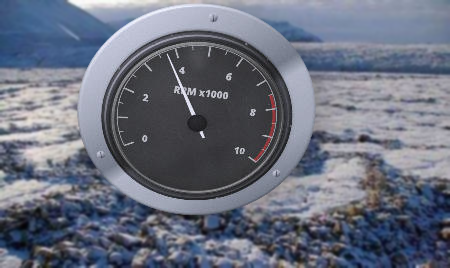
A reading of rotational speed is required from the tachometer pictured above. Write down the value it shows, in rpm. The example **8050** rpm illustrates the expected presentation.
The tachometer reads **3750** rpm
